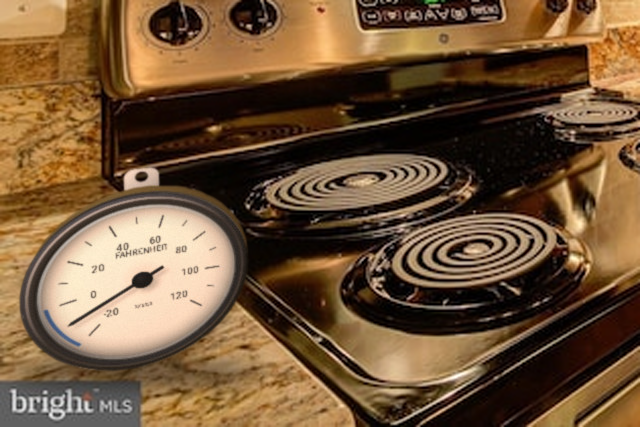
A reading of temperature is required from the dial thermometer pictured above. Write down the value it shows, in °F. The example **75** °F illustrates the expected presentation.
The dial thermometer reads **-10** °F
